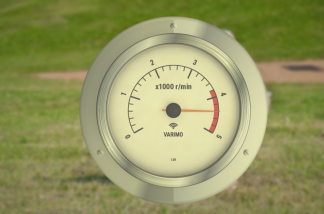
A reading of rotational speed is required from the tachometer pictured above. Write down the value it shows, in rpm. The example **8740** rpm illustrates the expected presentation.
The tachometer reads **4400** rpm
